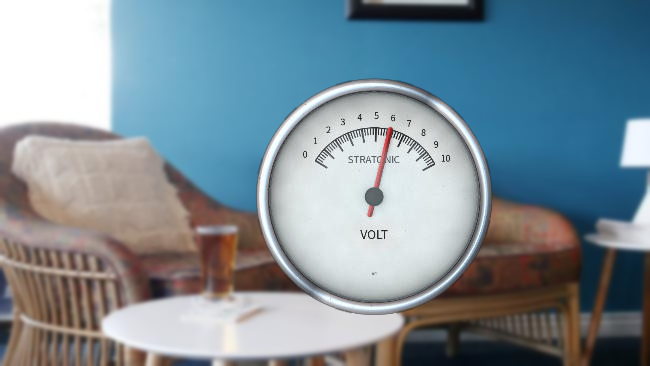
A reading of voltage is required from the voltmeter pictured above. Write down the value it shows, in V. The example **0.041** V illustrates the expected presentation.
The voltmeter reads **6** V
